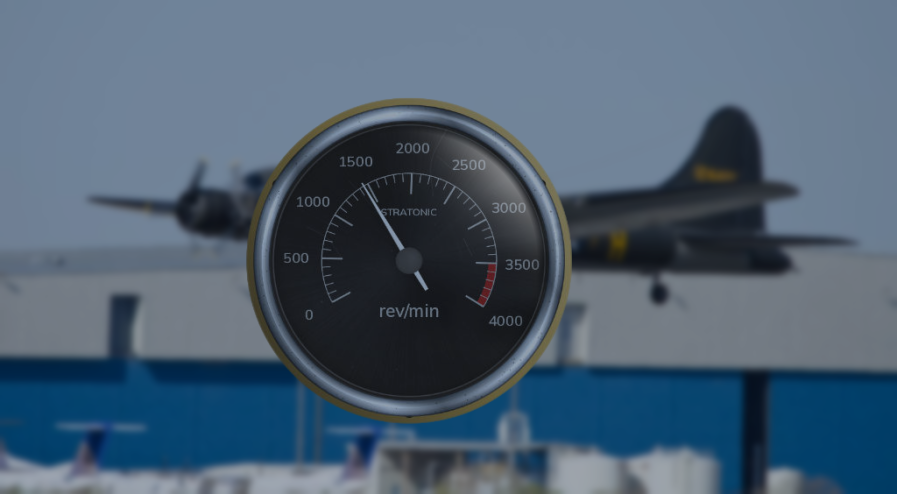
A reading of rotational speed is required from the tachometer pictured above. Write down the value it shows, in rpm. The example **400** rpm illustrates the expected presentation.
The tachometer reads **1450** rpm
